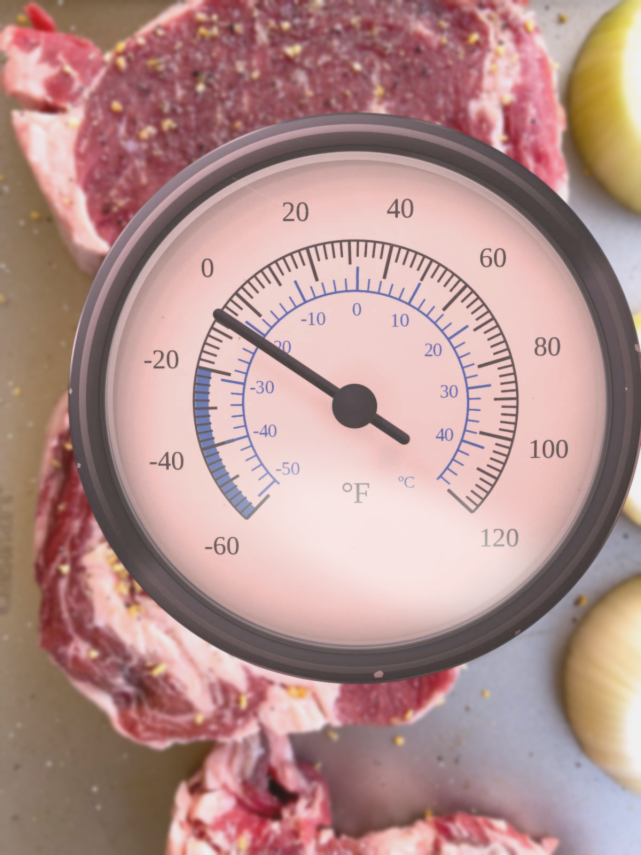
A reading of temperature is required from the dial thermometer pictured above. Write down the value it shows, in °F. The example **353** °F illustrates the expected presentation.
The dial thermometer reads **-6** °F
